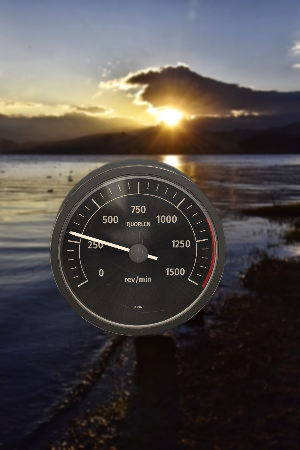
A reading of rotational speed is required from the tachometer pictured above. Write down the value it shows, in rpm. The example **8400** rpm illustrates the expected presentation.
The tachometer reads **300** rpm
